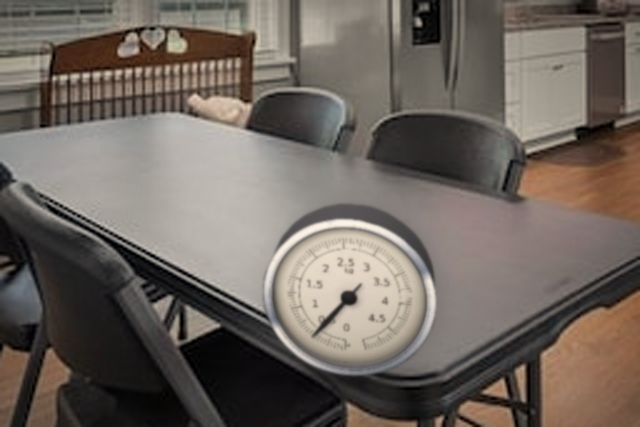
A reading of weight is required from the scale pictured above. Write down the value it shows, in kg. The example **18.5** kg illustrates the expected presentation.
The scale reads **0.5** kg
